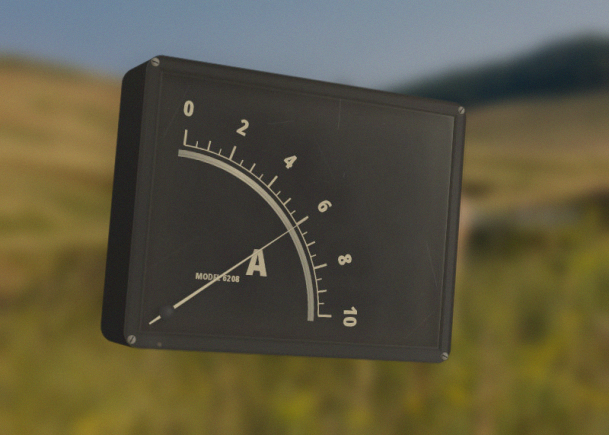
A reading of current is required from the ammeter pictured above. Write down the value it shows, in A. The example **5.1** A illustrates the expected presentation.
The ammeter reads **6** A
